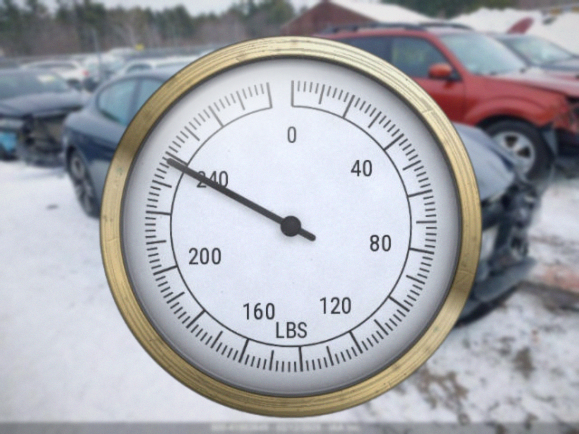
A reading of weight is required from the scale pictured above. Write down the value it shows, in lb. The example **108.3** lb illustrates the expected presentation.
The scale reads **238** lb
